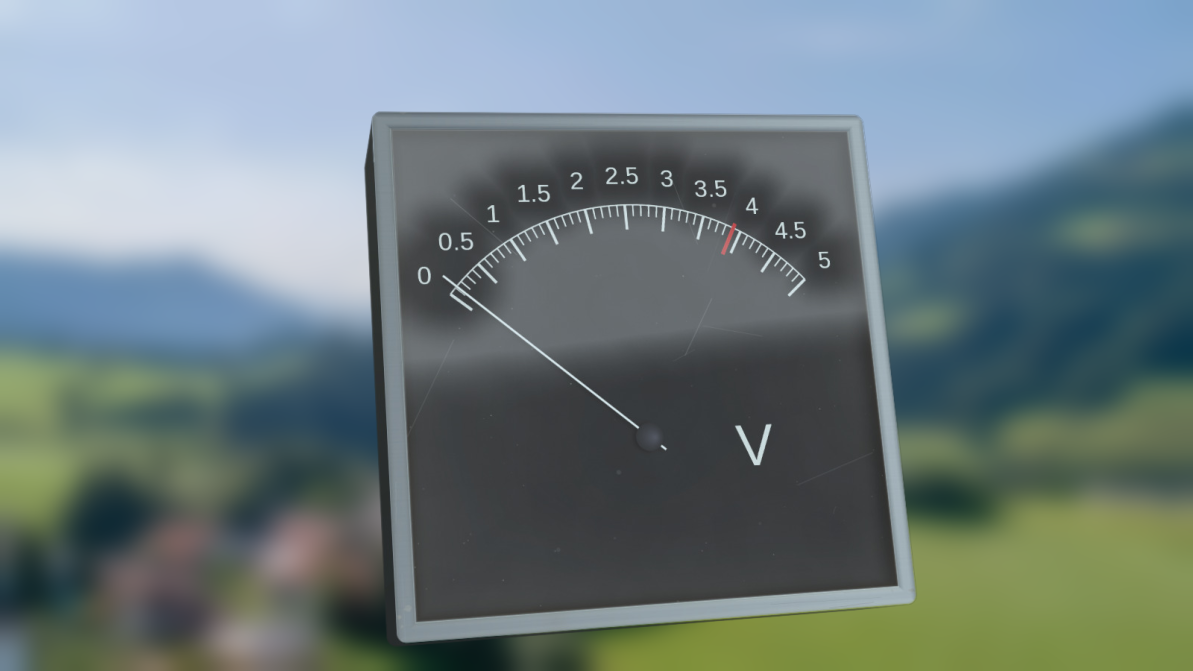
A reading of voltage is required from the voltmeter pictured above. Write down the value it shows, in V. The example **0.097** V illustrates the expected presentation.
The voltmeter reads **0.1** V
